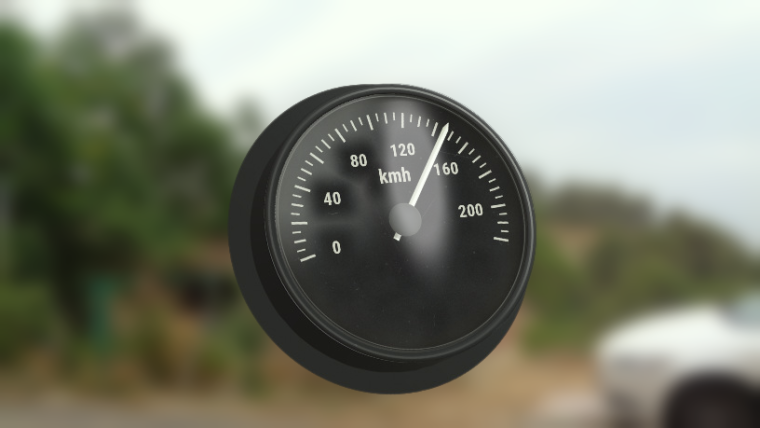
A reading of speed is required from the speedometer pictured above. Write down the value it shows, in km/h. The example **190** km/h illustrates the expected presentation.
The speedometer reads **145** km/h
